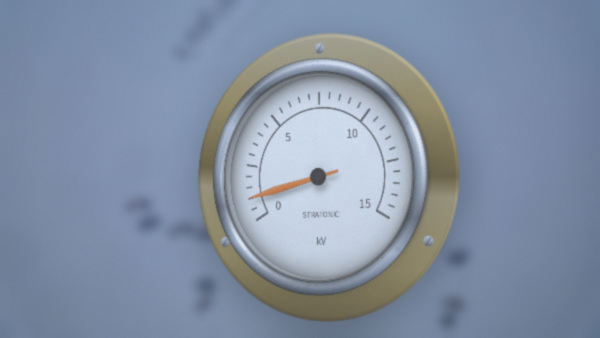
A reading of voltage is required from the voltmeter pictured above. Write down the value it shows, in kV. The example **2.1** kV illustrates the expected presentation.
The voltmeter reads **1** kV
